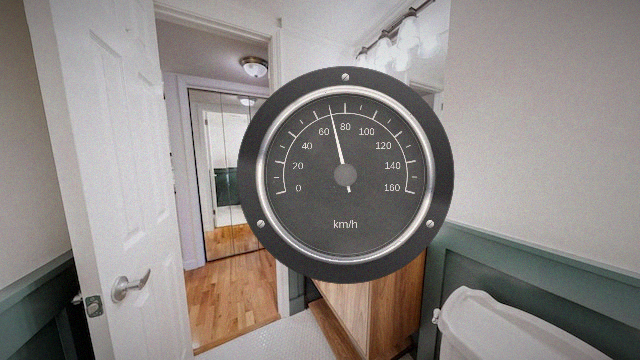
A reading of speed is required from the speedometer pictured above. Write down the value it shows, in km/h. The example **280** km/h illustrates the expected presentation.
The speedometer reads **70** km/h
